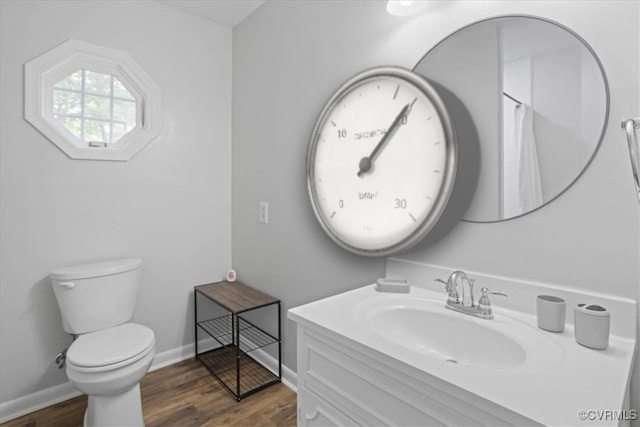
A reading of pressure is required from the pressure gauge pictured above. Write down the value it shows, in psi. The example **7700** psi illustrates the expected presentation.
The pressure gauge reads **20** psi
